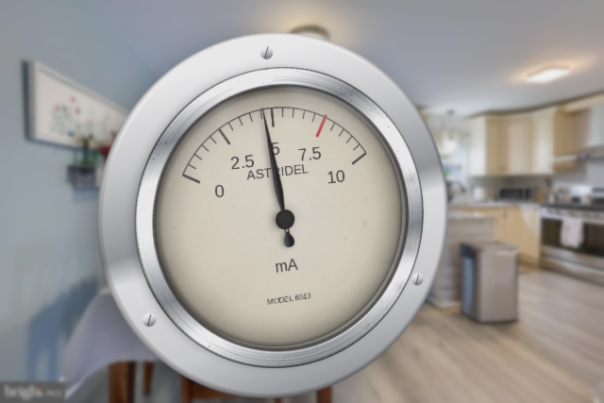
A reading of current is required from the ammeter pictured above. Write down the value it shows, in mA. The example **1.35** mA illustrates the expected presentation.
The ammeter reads **4.5** mA
